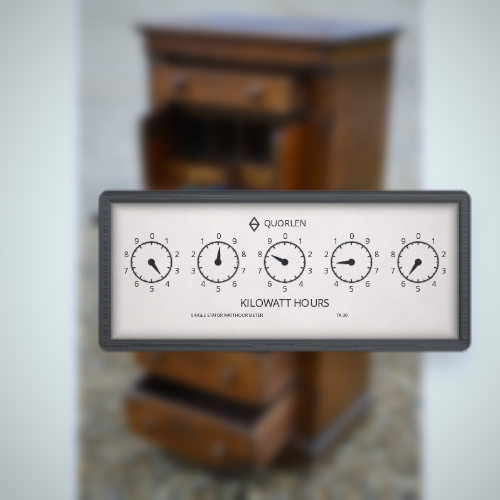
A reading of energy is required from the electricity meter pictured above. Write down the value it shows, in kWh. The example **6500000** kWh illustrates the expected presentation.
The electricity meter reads **39826** kWh
